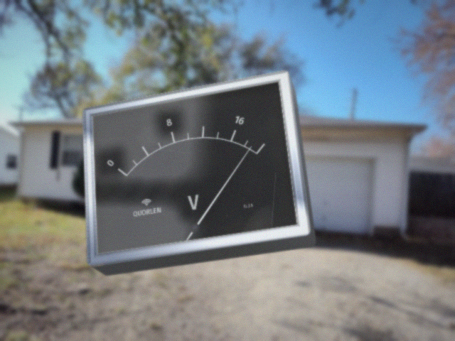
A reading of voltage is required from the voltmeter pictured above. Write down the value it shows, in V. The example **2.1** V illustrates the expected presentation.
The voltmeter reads **19** V
